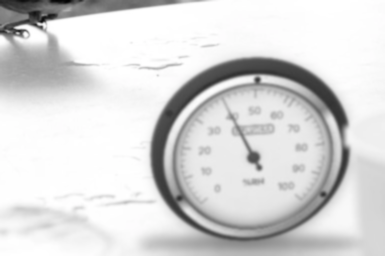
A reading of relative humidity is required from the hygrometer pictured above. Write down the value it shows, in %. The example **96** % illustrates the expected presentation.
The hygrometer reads **40** %
